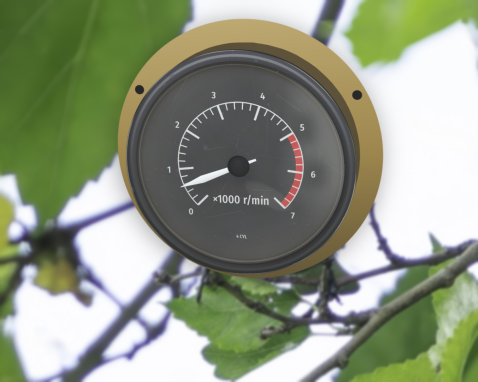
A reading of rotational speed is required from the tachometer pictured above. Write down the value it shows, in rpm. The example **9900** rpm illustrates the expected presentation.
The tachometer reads **600** rpm
